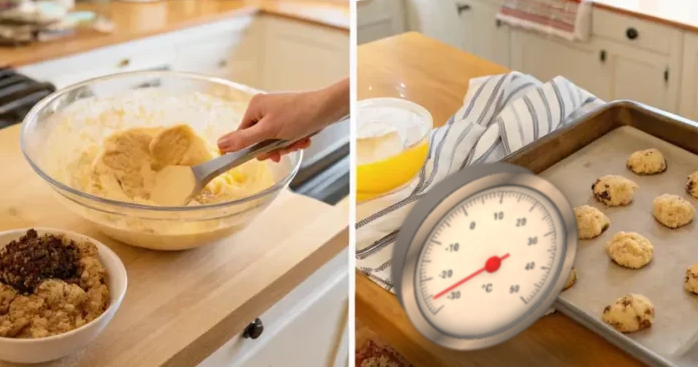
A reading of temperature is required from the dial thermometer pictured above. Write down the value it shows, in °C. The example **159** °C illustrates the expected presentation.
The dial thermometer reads **-25** °C
